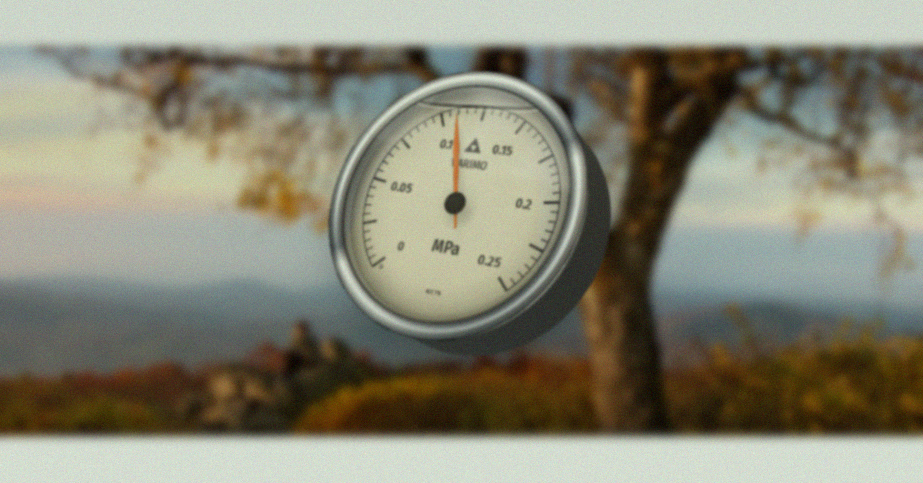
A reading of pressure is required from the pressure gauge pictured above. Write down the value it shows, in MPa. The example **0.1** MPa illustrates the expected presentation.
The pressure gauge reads **0.11** MPa
